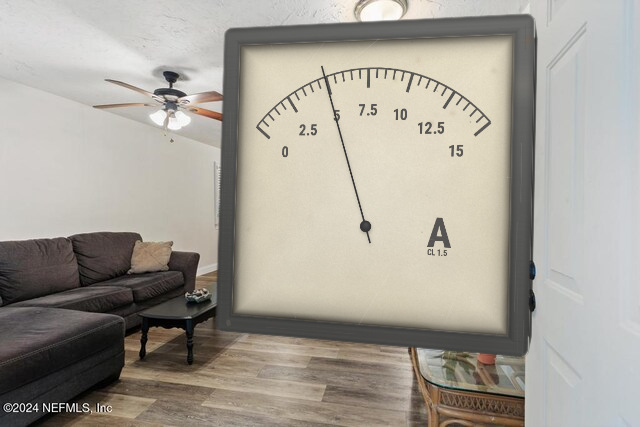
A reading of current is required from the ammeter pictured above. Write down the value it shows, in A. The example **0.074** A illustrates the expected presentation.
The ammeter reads **5** A
